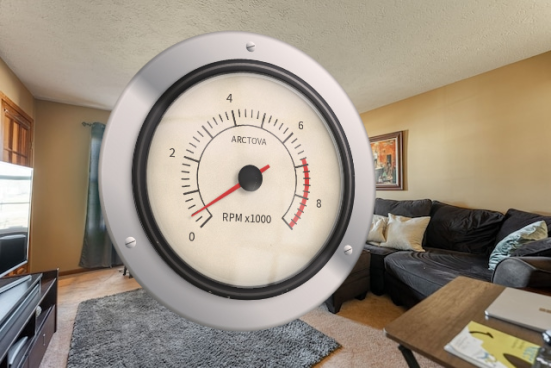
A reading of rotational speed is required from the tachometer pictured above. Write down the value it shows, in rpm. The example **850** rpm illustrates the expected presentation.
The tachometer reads **400** rpm
